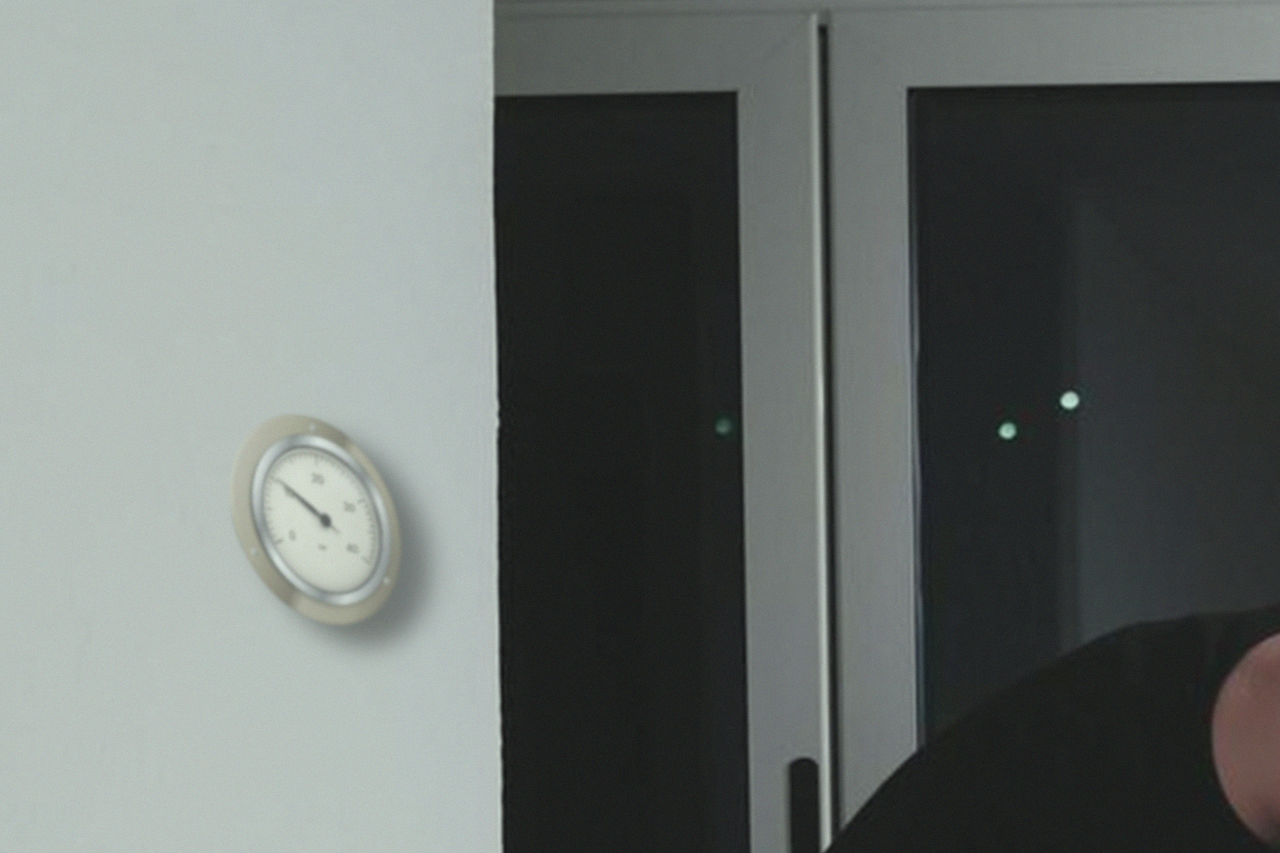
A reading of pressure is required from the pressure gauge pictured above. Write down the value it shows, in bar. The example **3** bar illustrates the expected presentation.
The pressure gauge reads **10** bar
